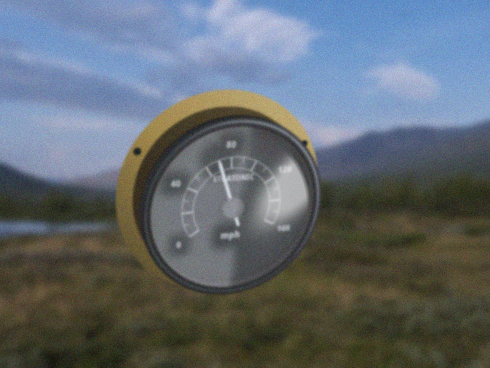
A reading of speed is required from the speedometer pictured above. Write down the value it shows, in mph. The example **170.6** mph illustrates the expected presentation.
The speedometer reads **70** mph
